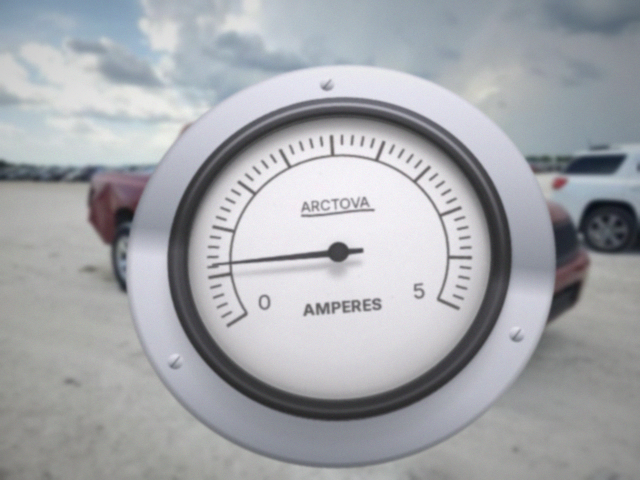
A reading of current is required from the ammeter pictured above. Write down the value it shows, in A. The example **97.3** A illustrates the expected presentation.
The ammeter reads **0.6** A
